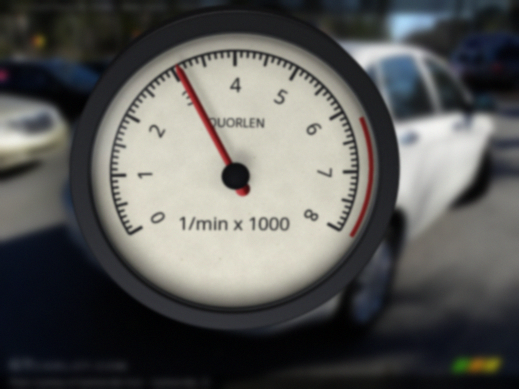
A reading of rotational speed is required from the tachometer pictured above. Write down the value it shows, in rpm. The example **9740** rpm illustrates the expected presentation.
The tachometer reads **3100** rpm
